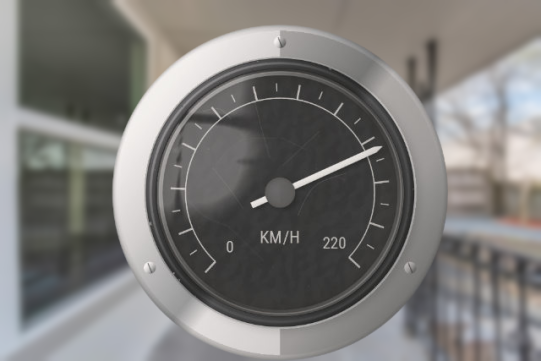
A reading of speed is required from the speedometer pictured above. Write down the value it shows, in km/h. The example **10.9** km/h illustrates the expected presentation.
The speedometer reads **165** km/h
